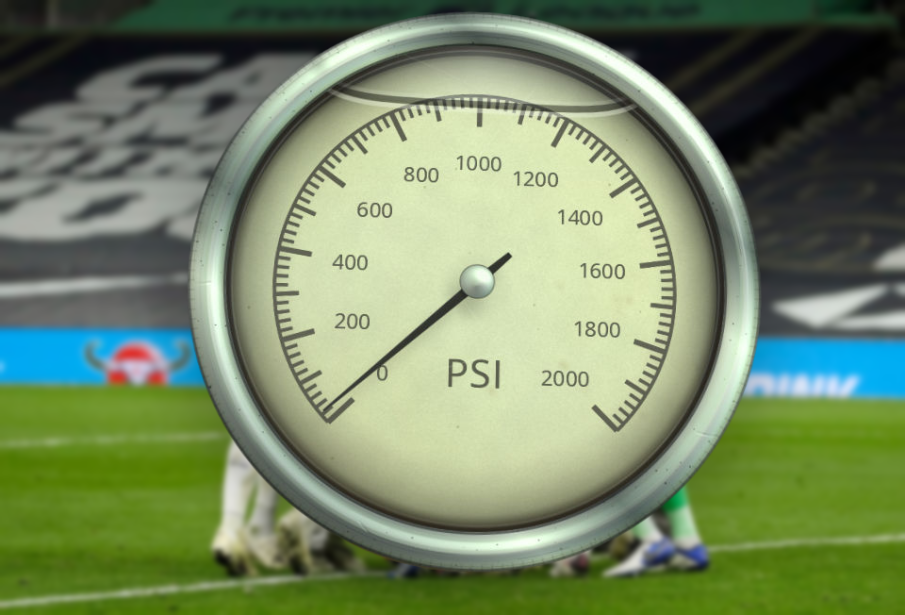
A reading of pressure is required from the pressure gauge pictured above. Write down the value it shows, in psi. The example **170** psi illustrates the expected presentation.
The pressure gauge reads **20** psi
